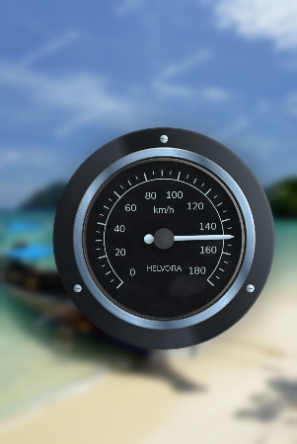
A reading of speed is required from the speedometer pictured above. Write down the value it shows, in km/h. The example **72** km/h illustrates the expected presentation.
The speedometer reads **150** km/h
